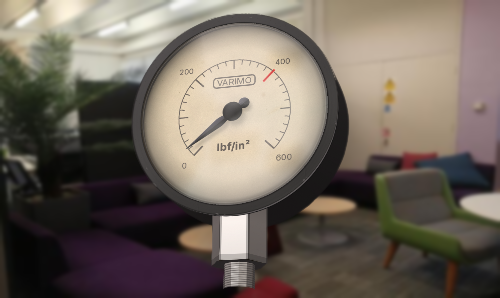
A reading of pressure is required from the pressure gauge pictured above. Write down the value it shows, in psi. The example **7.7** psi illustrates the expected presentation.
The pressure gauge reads **20** psi
